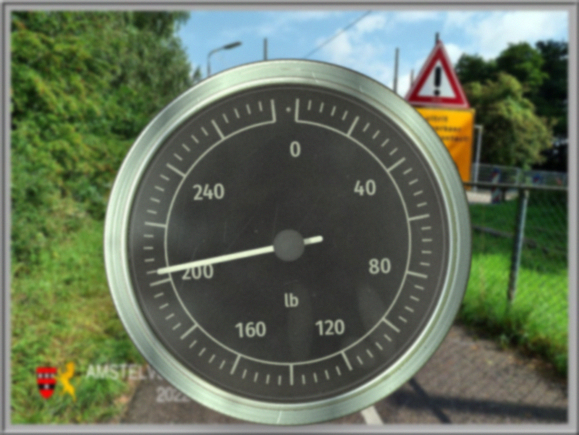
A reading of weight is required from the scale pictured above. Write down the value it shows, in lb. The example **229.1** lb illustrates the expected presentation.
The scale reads **204** lb
